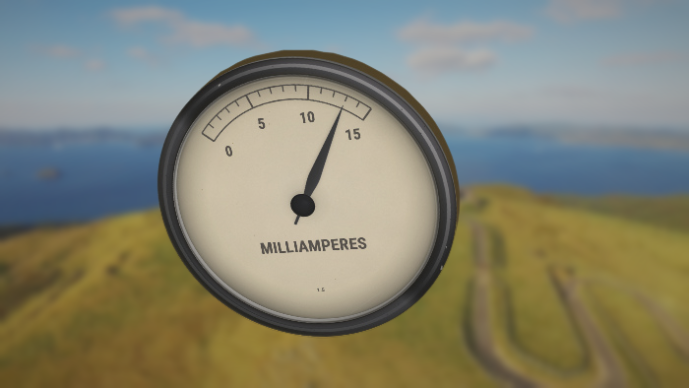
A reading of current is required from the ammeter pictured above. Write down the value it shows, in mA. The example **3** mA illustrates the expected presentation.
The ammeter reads **13** mA
